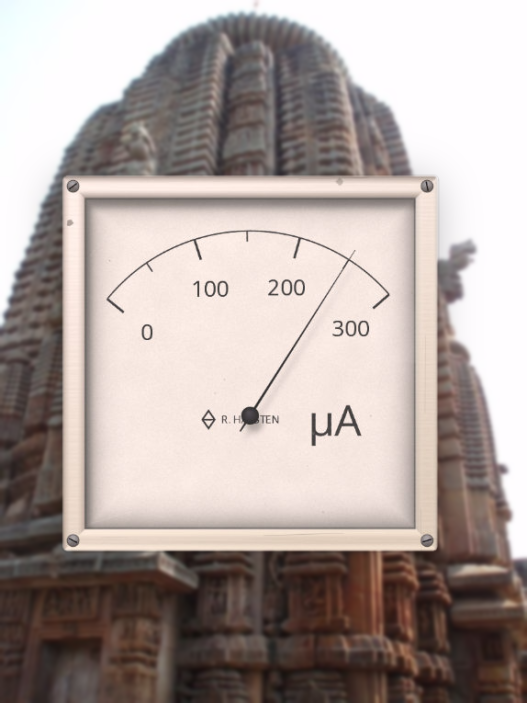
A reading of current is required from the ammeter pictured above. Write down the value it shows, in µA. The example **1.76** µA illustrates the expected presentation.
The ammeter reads **250** µA
